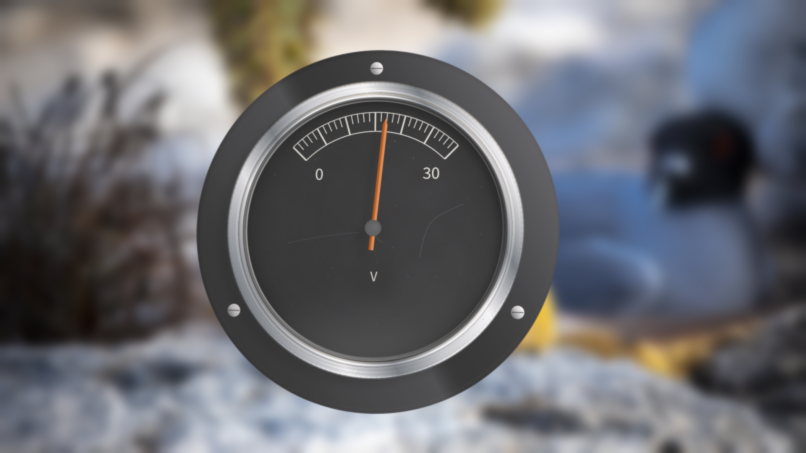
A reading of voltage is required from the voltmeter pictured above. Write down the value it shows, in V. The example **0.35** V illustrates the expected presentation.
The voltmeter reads **17** V
